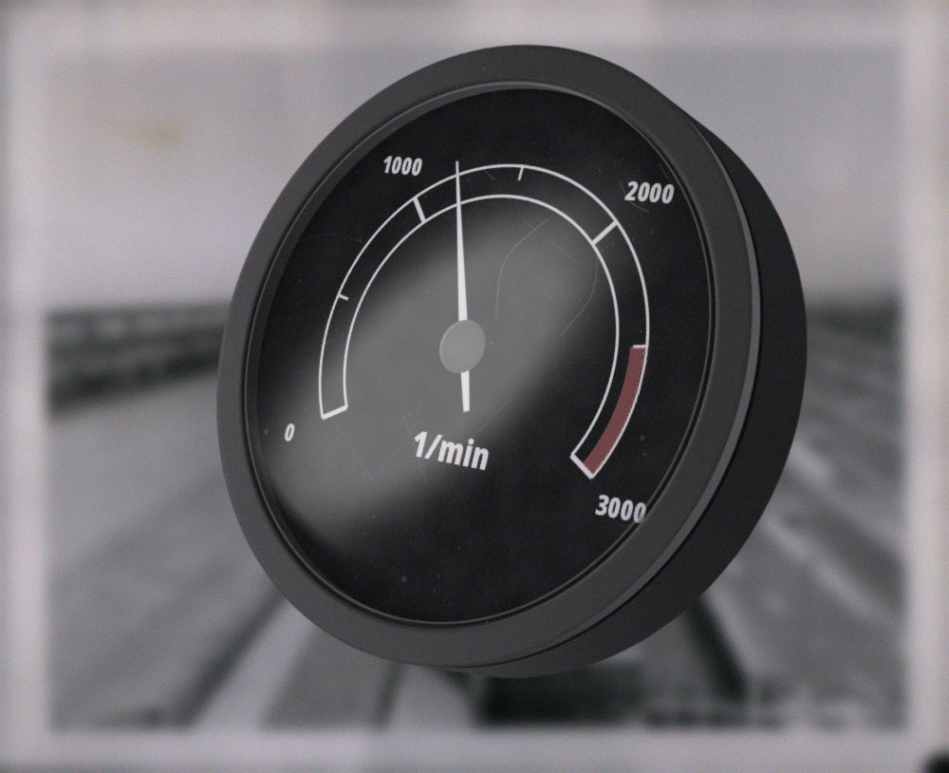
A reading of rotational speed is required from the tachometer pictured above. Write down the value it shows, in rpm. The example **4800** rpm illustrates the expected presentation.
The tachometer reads **1250** rpm
